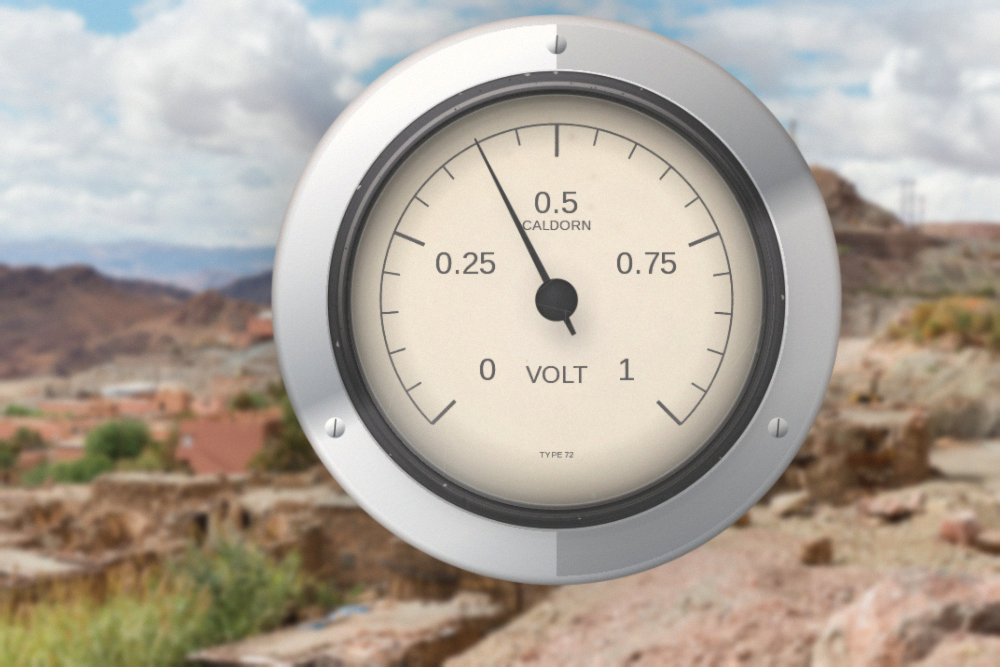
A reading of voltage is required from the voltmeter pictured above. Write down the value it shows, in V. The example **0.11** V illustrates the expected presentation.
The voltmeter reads **0.4** V
